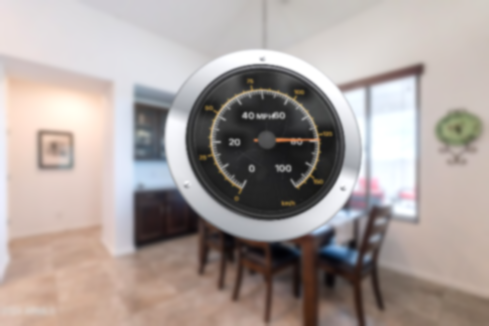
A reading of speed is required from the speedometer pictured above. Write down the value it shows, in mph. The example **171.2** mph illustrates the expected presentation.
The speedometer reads **80** mph
